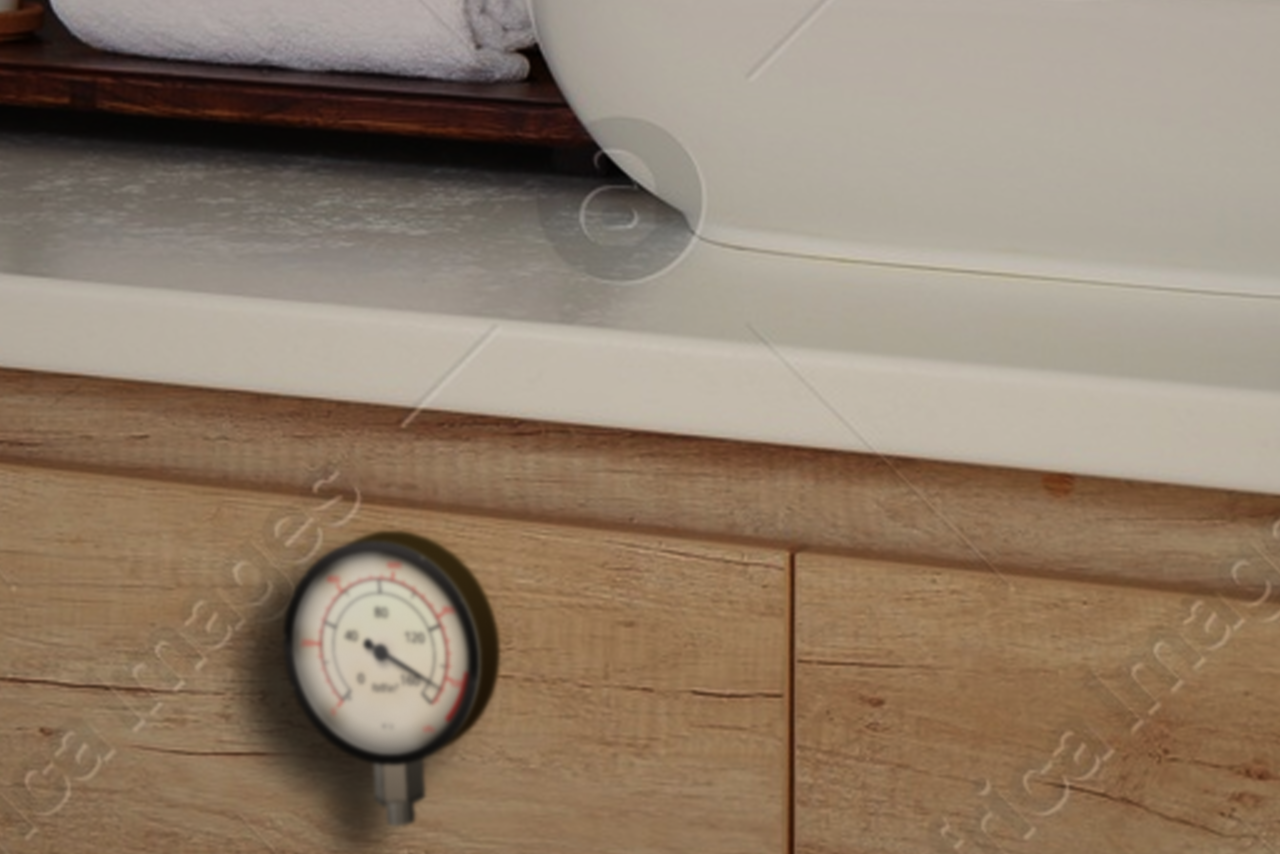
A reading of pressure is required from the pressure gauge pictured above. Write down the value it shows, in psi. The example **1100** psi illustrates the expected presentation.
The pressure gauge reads **150** psi
